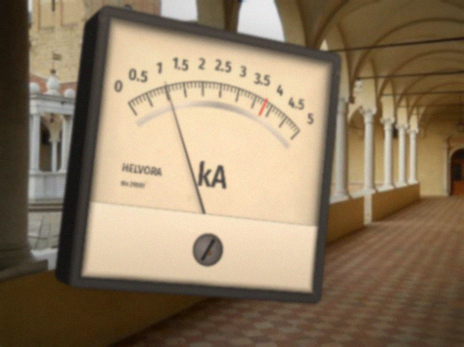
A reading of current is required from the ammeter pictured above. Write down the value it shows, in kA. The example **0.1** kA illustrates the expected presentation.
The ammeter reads **1** kA
